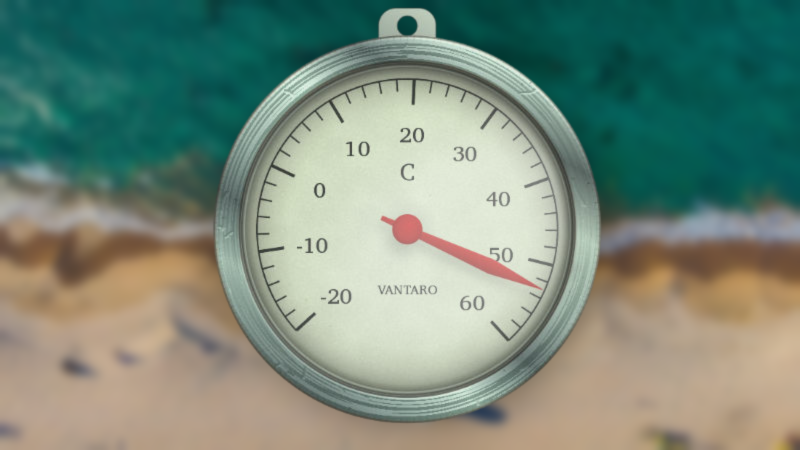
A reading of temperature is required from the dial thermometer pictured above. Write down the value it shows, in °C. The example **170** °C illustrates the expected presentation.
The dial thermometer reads **53** °C
